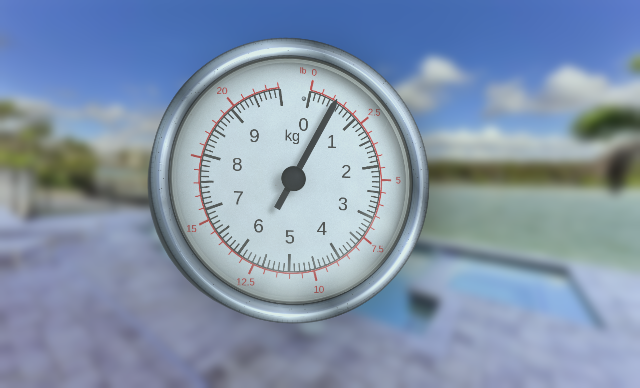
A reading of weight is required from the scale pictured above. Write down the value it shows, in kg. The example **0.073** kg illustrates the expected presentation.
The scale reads **0.5** kg
